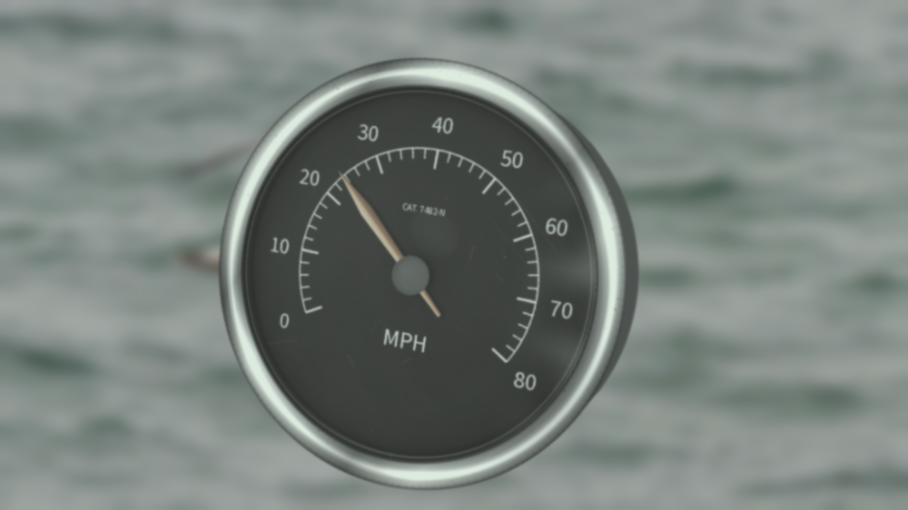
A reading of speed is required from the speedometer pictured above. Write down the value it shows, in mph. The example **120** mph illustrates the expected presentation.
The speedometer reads **24** mph
